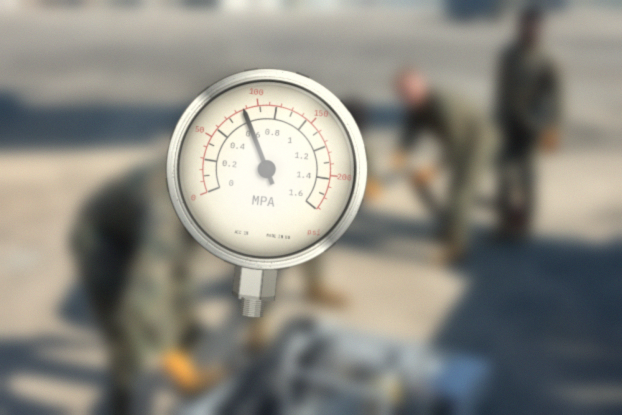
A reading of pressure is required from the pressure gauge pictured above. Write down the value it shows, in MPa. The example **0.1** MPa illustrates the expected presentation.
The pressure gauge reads **0.6** MPa
